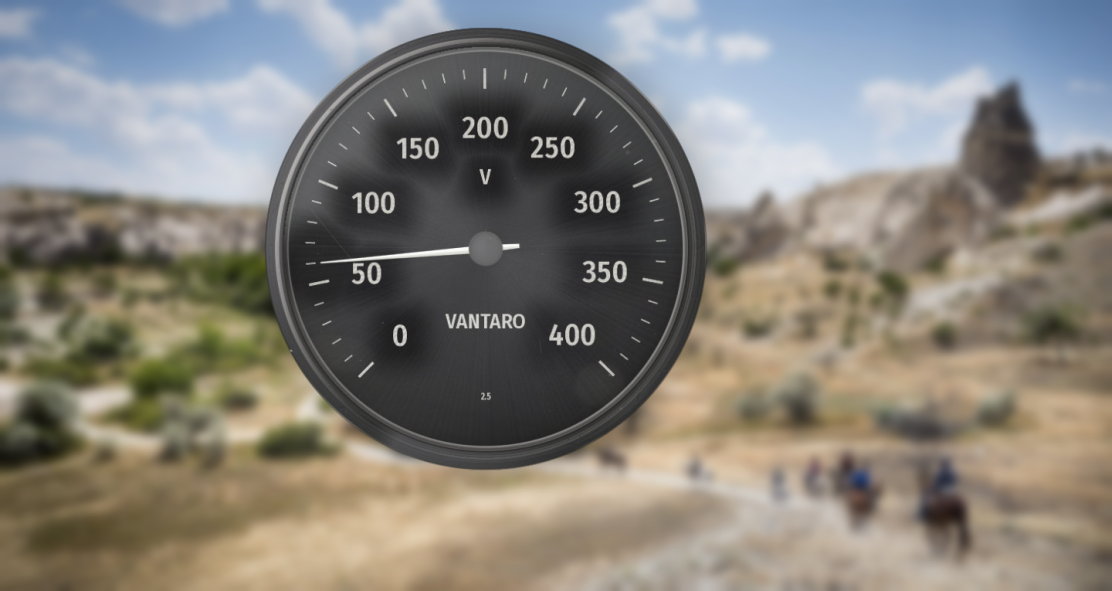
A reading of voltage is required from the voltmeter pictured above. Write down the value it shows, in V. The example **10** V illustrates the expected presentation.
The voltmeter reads **60** V
